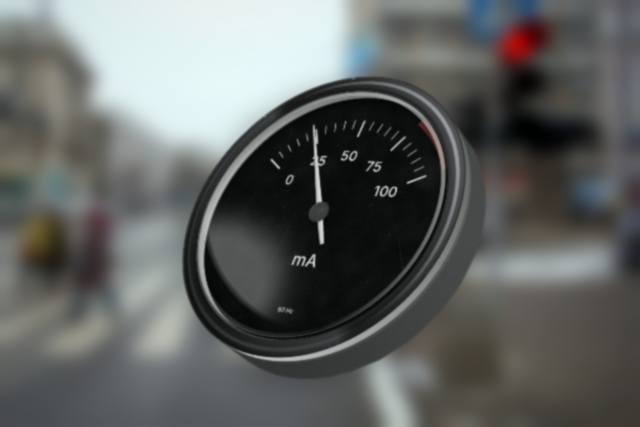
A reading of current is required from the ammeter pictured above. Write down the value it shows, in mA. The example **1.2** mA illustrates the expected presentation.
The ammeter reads **25** mA
